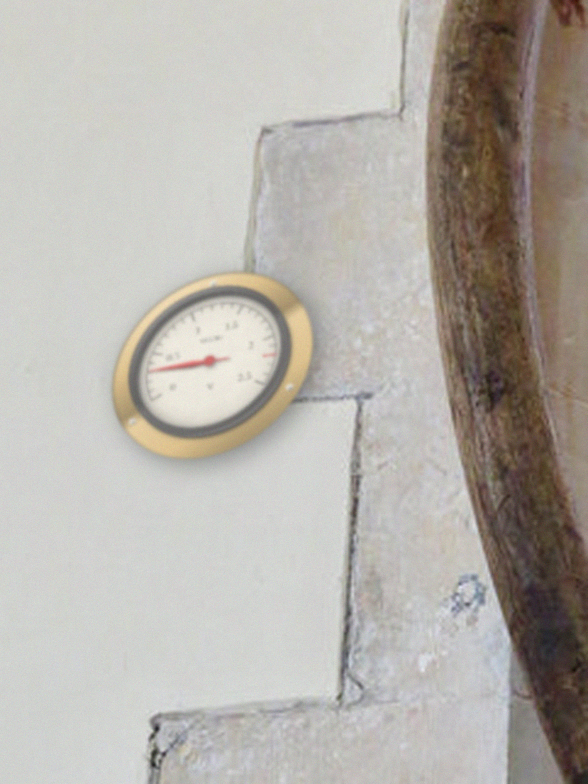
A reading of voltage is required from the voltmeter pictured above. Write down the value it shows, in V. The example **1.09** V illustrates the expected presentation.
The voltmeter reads **0.3** V
